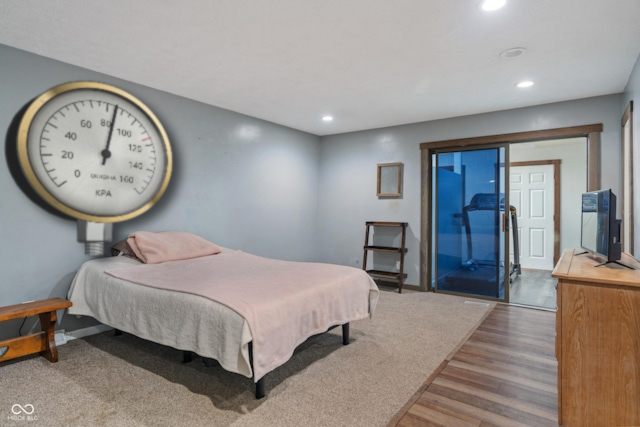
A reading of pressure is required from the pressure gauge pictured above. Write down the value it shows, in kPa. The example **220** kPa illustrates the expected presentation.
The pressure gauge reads **85** kPa
